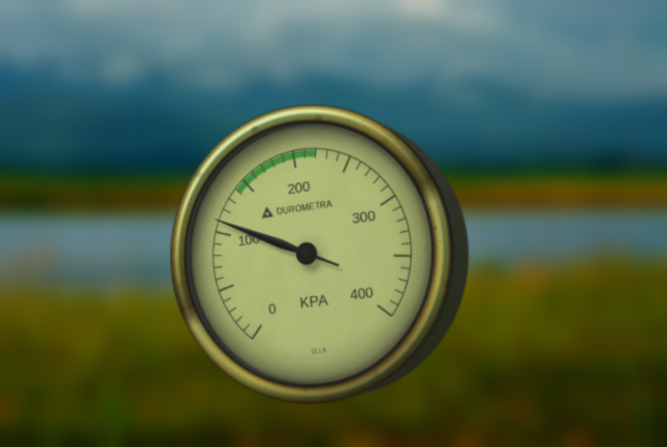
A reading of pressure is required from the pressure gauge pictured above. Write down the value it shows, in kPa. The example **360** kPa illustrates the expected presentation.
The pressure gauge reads **110** kPa
